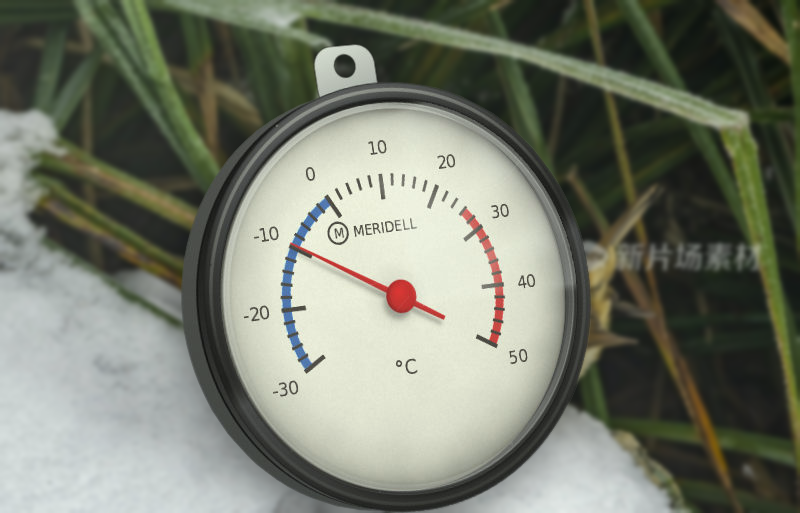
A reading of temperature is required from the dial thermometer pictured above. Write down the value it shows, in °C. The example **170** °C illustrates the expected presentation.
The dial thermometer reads **-10** °C
